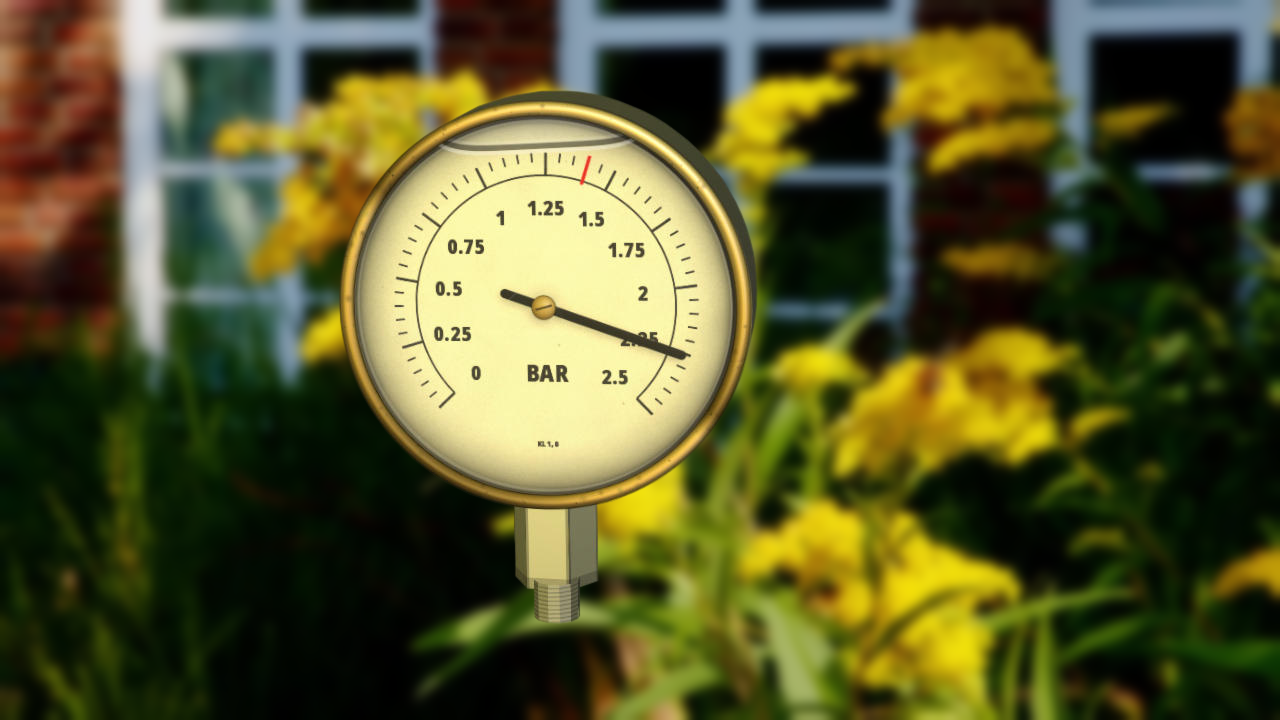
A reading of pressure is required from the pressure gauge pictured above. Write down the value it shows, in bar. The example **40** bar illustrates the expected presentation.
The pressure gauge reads **2.25** bar
